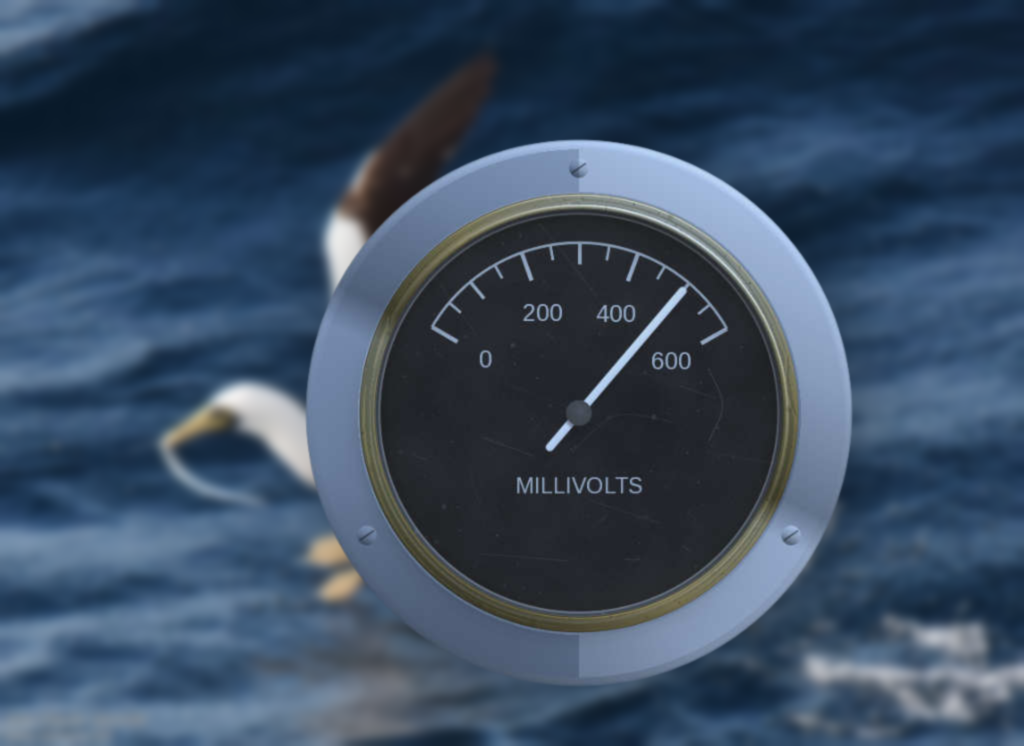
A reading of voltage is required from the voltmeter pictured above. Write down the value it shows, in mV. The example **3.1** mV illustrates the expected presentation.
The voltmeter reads **500** mV
